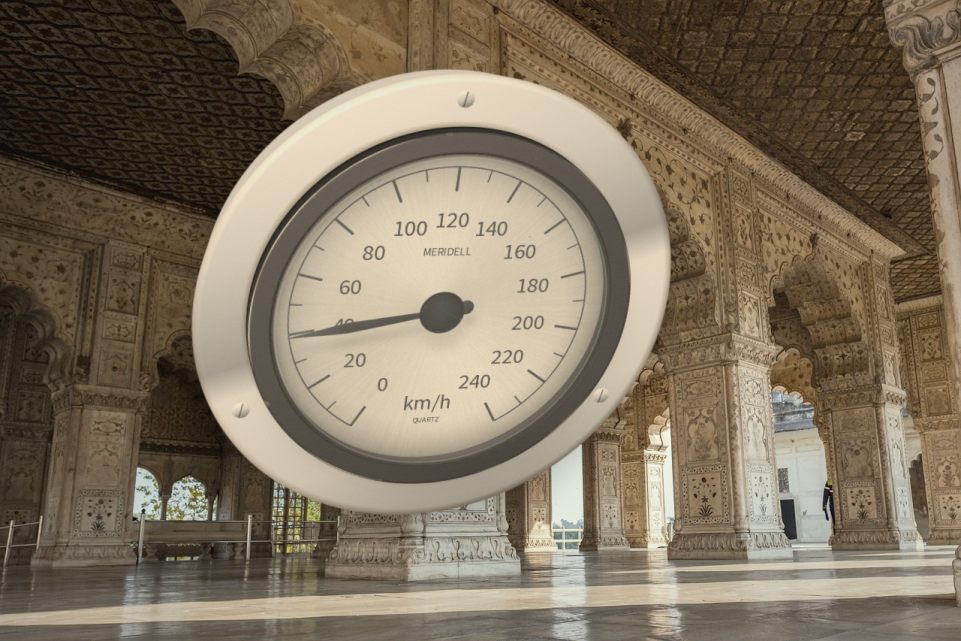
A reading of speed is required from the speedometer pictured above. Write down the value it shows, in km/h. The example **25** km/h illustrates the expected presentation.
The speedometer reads **40** km/h
